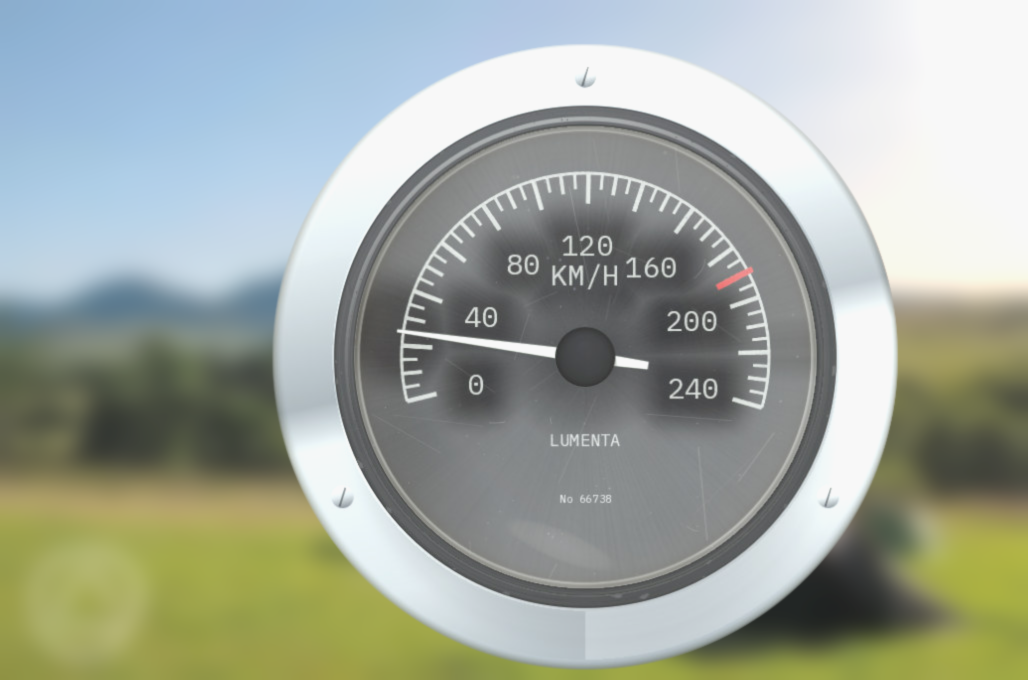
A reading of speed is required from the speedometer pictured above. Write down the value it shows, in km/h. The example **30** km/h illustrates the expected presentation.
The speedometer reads **25** km/h
